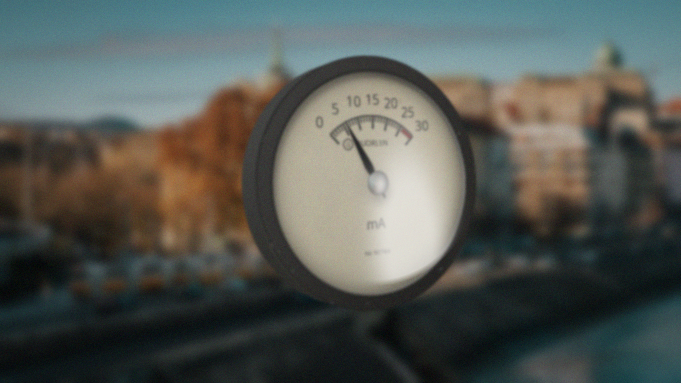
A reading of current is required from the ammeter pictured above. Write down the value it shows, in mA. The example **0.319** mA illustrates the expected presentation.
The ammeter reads **5** mA
